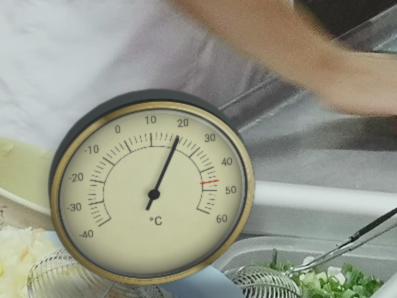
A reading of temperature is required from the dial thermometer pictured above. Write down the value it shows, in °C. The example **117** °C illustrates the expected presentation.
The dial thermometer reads **20** °C
